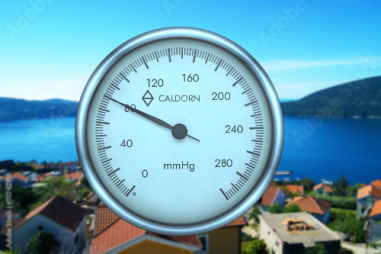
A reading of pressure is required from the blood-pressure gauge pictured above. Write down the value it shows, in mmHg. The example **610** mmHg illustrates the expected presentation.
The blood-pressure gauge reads **80** mmHg
